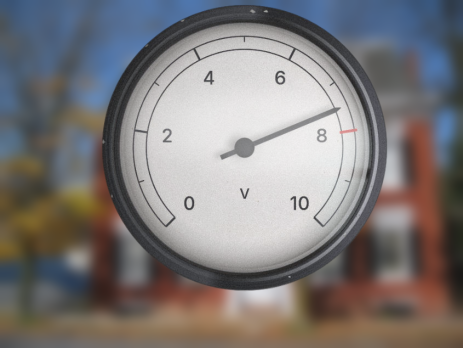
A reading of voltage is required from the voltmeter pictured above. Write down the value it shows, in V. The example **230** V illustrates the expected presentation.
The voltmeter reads **7.5** V
